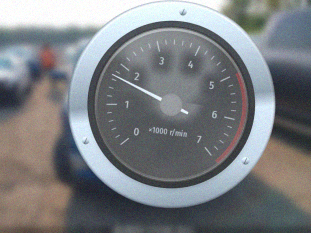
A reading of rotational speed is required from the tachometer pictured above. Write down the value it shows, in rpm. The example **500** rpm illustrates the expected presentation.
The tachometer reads **1700** rpm
